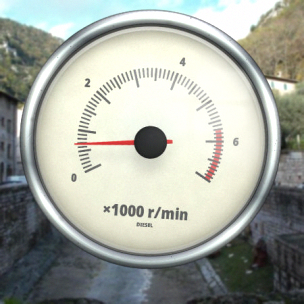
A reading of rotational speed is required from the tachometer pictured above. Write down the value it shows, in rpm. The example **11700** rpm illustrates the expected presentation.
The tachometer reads **700** rpm
